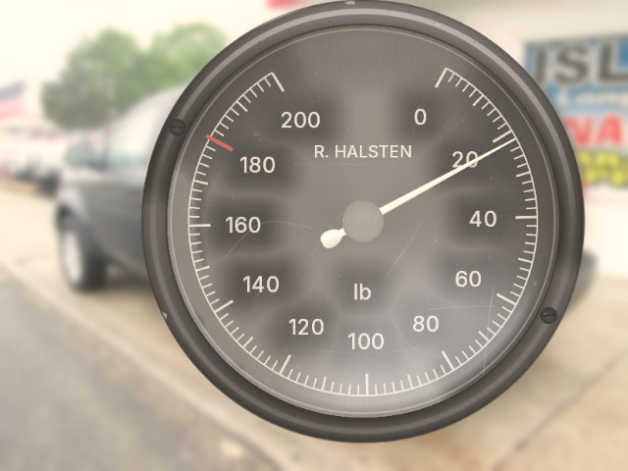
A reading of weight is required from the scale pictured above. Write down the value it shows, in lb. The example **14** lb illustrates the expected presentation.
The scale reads **22** lb
